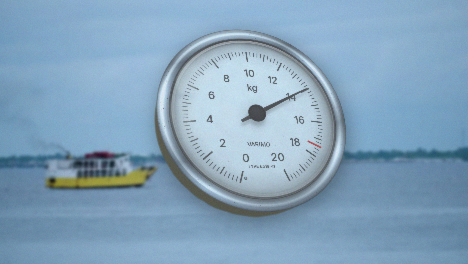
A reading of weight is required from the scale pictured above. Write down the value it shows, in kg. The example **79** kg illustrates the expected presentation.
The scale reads **14** kg
